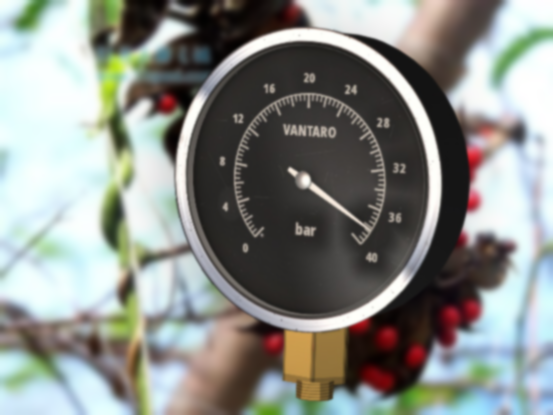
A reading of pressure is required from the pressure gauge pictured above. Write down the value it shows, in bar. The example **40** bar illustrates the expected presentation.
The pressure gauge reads **38** bar
